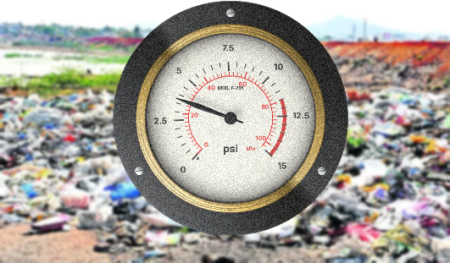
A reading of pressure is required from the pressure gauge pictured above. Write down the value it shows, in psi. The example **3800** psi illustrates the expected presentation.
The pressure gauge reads **3.75** psi
